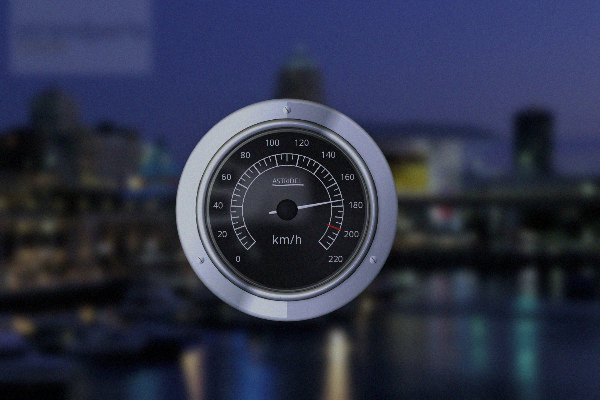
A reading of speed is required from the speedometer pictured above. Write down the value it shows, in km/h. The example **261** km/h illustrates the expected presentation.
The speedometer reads **175** km/h
